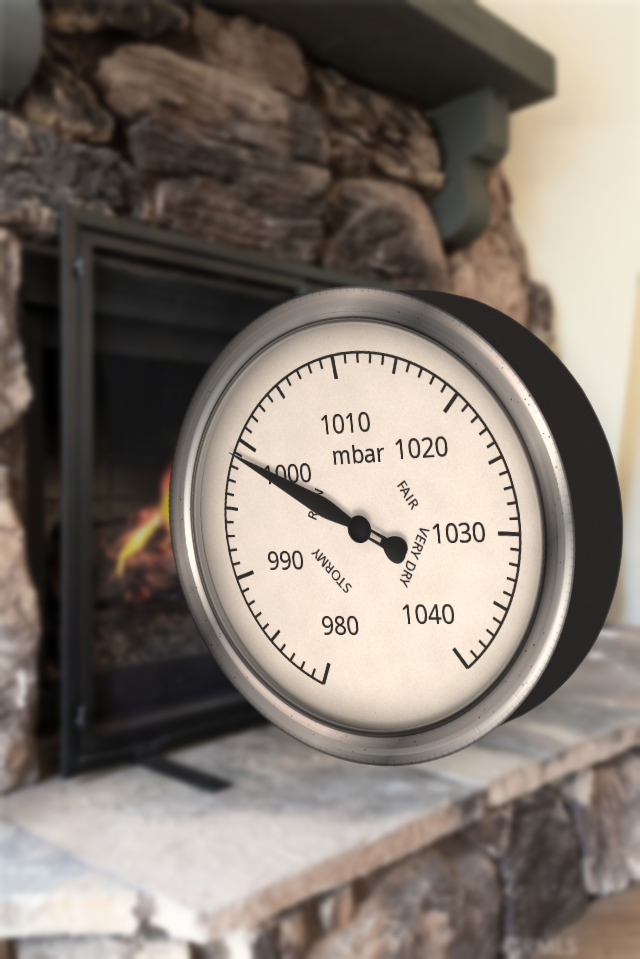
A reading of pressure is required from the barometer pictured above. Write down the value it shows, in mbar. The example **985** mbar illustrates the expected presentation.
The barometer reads **999** mbar
